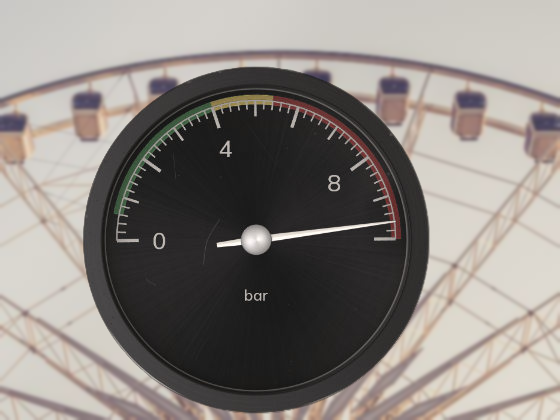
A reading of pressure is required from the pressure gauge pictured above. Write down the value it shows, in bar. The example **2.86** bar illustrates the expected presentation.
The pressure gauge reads **9.6** bar
